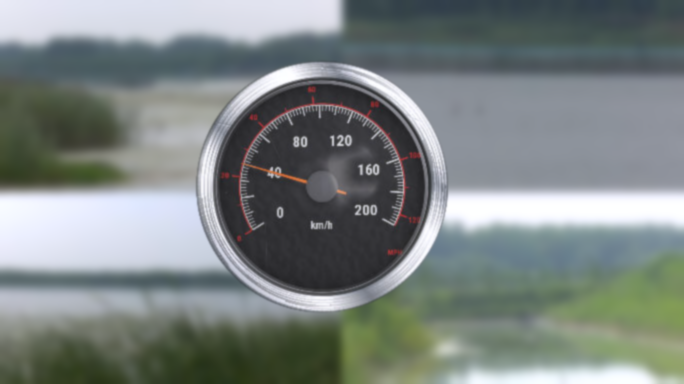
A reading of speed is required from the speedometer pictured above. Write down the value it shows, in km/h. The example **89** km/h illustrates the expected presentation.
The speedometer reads **40** km/h
